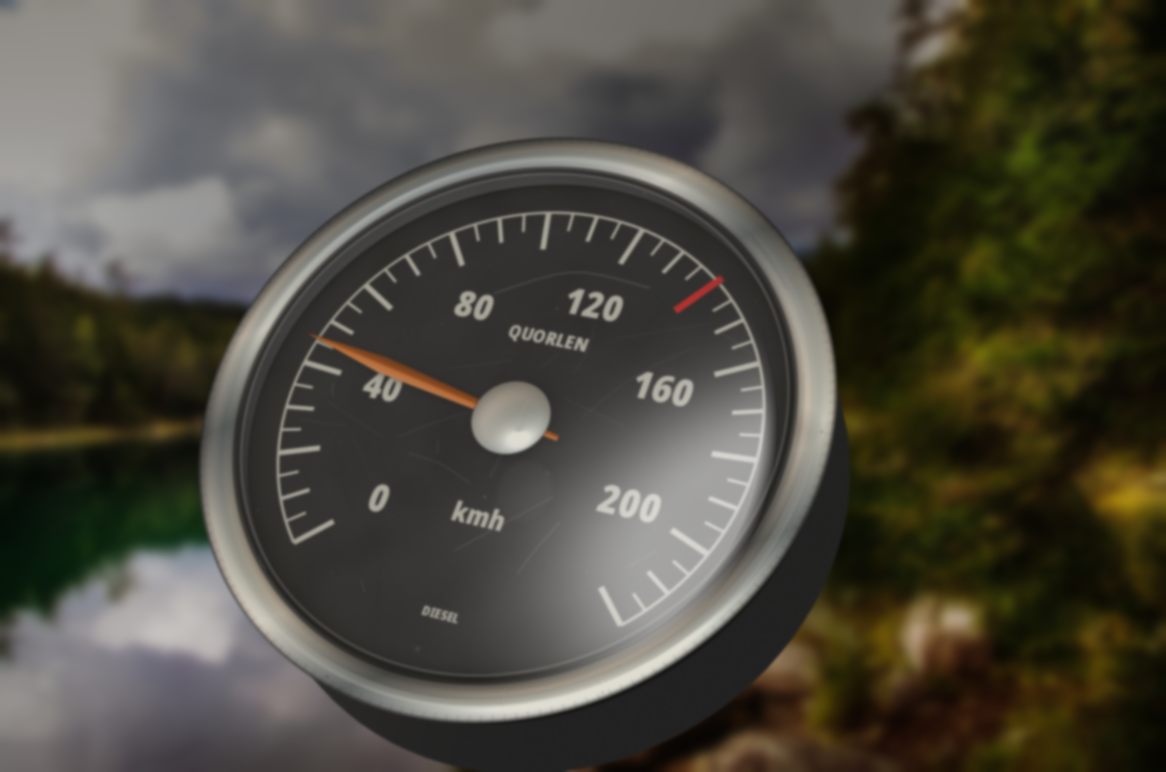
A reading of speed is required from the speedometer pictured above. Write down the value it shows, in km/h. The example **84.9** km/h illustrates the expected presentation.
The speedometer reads **45** km/h
